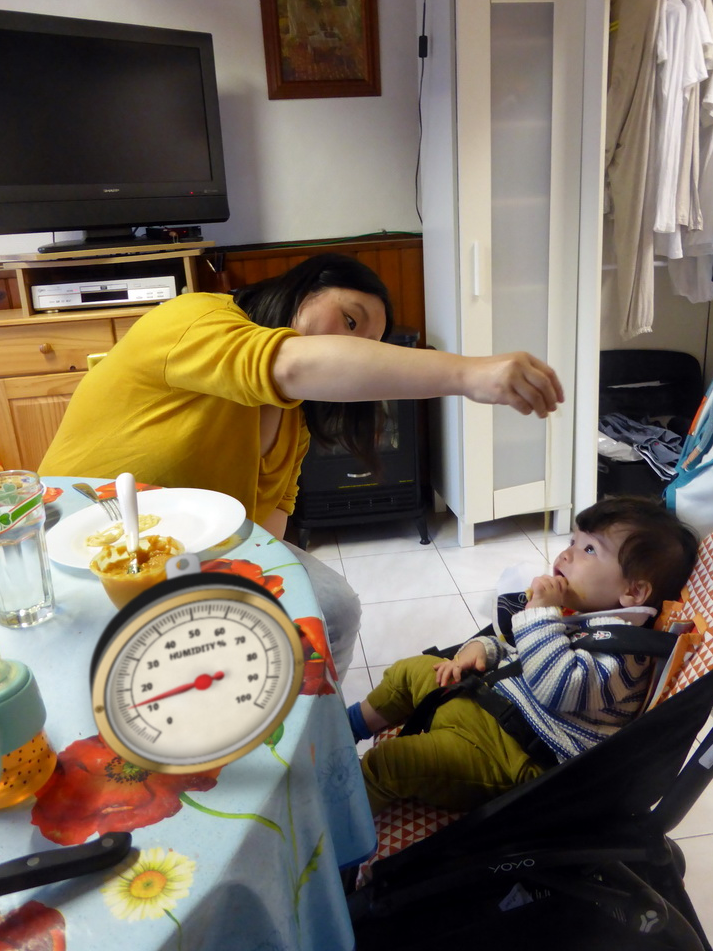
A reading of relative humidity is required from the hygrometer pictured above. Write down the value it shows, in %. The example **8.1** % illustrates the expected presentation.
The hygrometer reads **15** %
